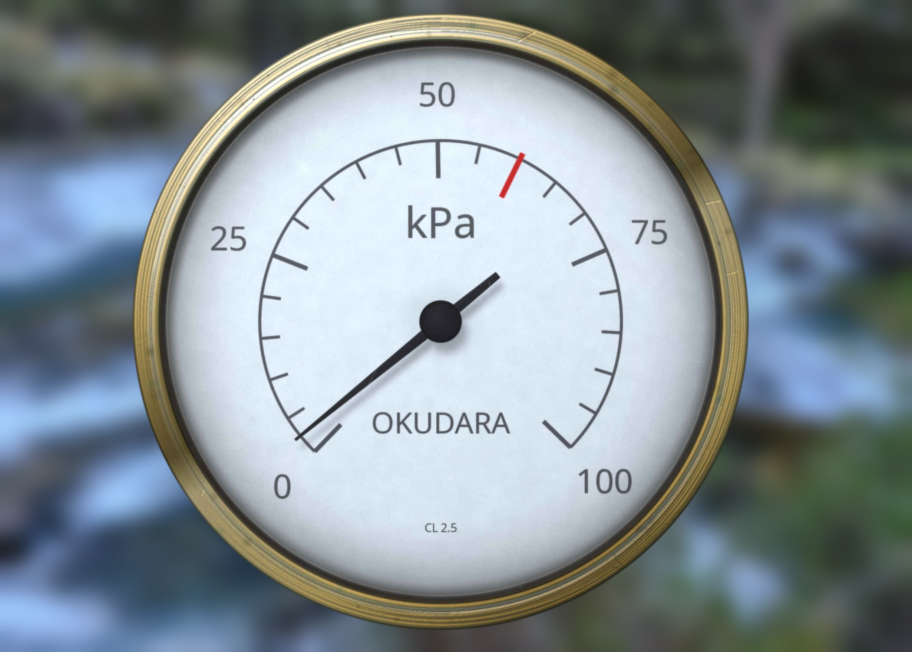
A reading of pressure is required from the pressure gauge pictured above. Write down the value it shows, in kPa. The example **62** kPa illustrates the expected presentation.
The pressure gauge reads **2.5** kPa
